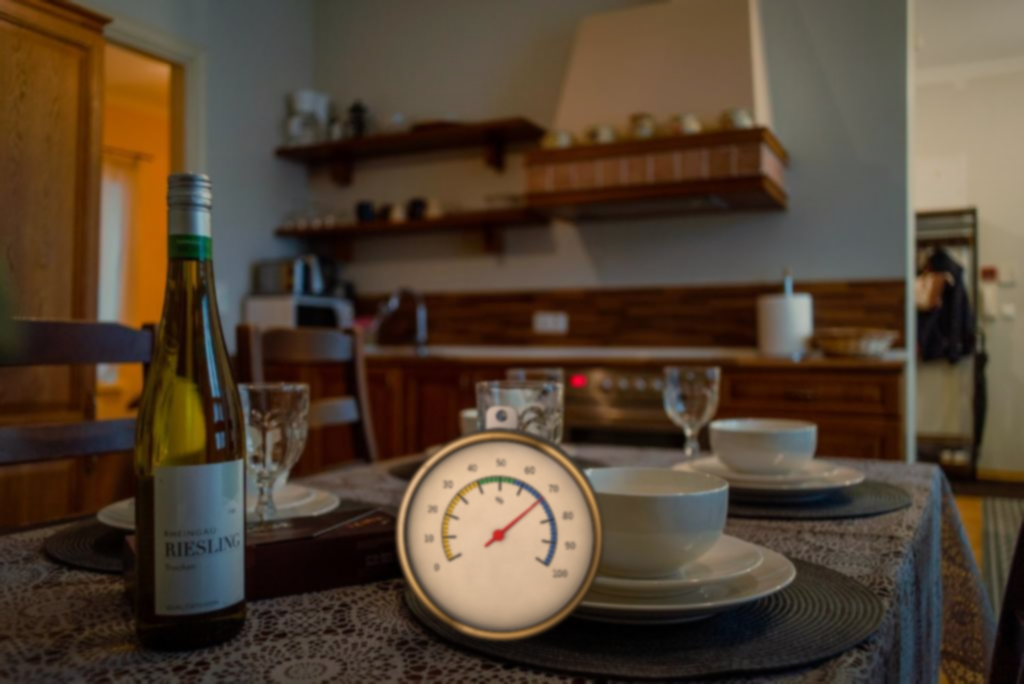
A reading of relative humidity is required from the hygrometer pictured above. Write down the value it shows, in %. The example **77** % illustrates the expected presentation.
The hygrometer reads **70** %
